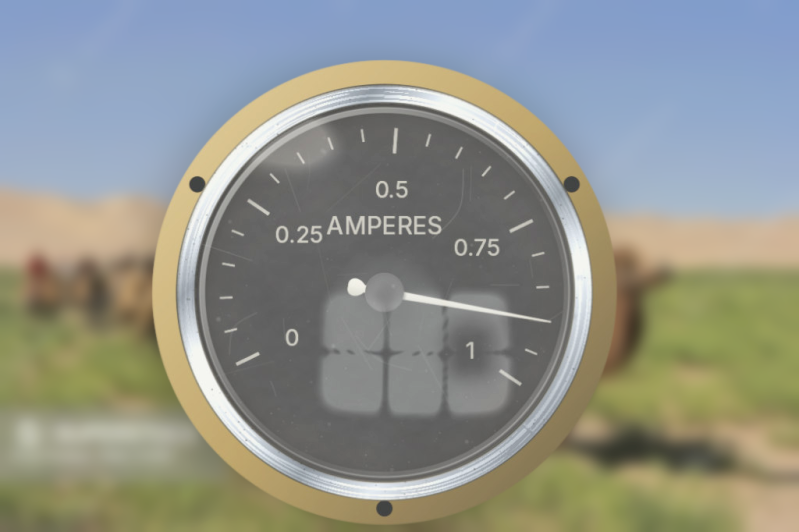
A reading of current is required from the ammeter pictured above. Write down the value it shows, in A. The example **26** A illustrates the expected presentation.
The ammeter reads **0.9** A
